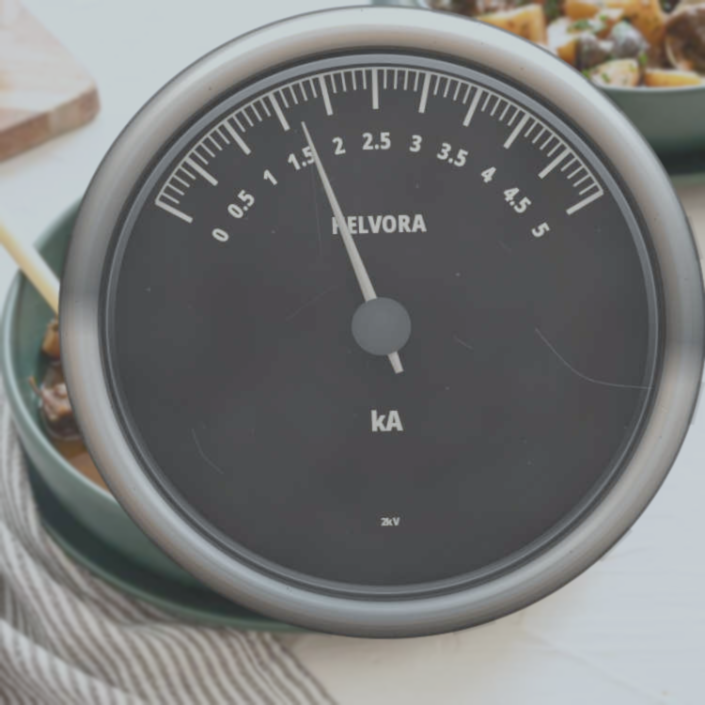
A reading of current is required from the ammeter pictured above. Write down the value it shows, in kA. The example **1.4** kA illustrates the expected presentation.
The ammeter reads **1.7** kA
